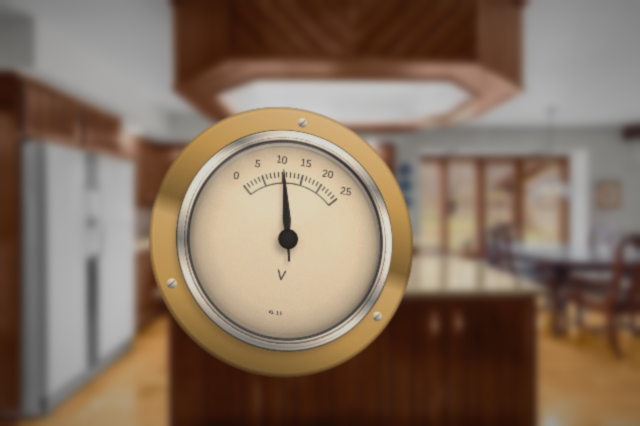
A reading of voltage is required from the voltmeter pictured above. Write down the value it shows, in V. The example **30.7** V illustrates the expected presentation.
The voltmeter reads **10** V
